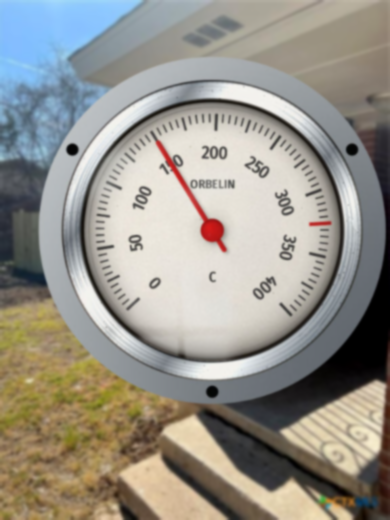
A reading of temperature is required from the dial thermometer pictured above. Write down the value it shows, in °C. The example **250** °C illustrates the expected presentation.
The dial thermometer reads **150** °C
